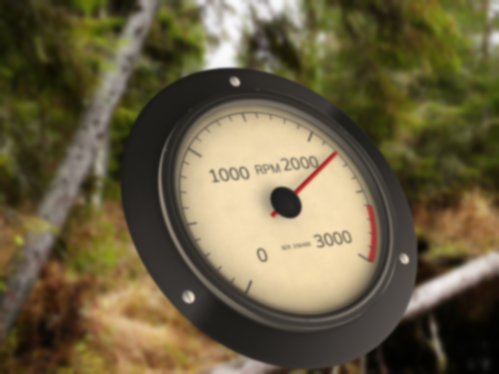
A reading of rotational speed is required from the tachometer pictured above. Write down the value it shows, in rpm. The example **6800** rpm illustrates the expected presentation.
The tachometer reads **2200** rpm
